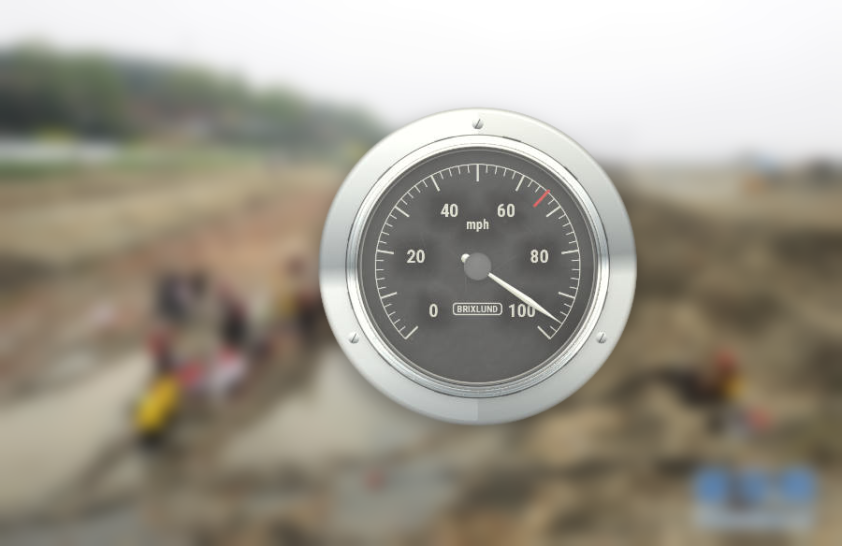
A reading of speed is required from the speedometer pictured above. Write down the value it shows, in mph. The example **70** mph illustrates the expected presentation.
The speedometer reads **96** mph
